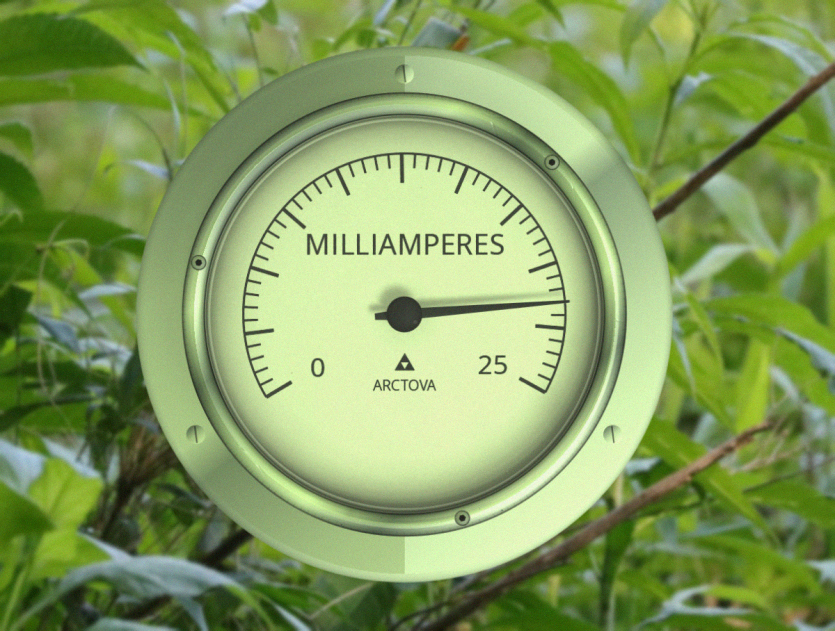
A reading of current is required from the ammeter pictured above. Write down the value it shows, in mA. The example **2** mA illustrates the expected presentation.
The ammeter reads **21.5** mA
